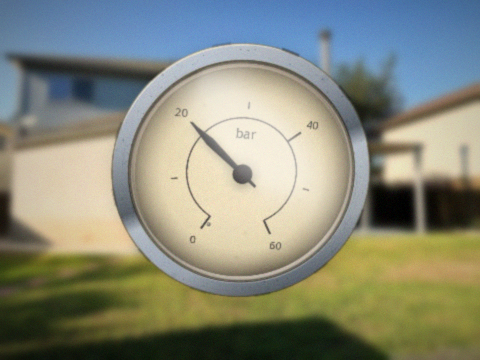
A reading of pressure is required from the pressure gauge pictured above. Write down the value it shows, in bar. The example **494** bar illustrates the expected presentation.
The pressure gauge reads **20** bar
